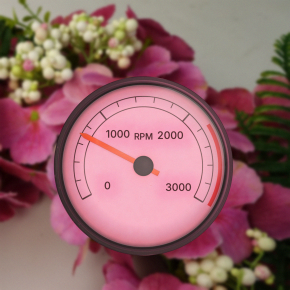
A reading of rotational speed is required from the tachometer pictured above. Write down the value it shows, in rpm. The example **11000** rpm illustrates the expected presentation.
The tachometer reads **700** rpm
